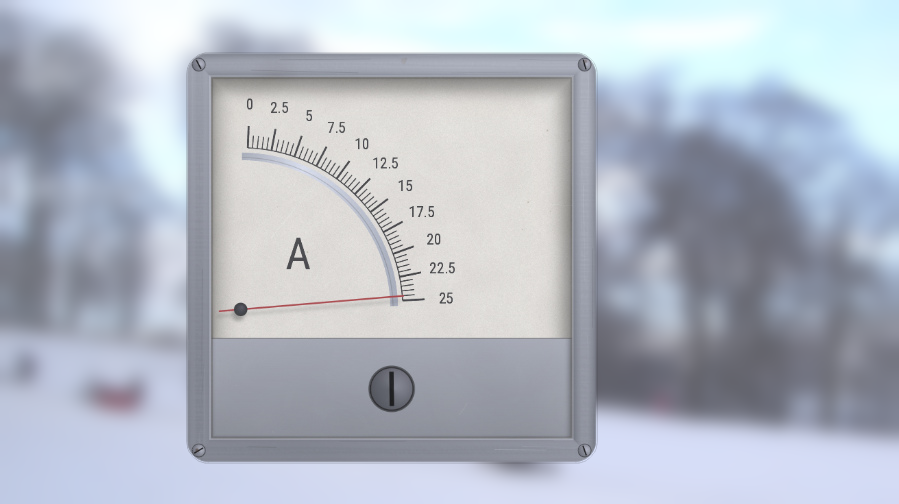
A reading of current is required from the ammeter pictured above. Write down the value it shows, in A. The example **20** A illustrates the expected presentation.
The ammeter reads **24.5** A
